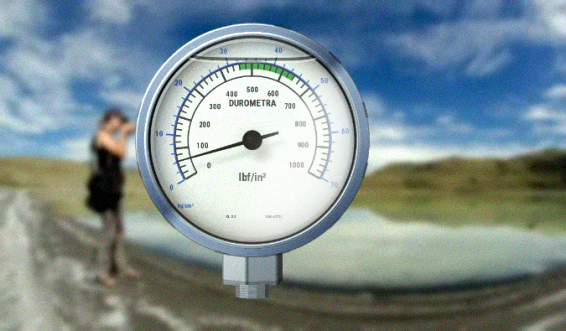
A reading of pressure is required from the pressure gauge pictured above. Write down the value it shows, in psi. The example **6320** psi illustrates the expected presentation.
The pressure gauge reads **60** psi
